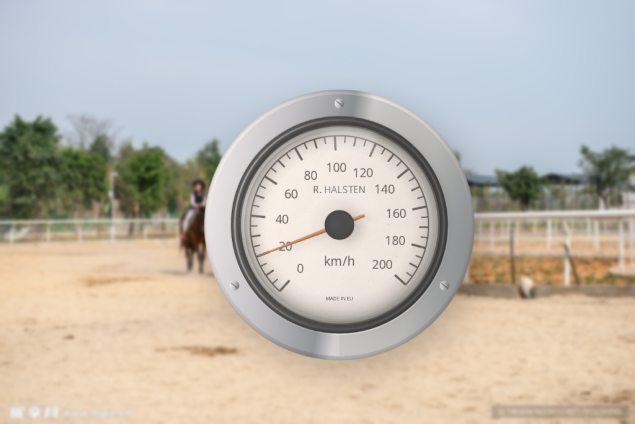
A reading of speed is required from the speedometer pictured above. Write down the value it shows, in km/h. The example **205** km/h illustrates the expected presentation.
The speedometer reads **20** km/h
